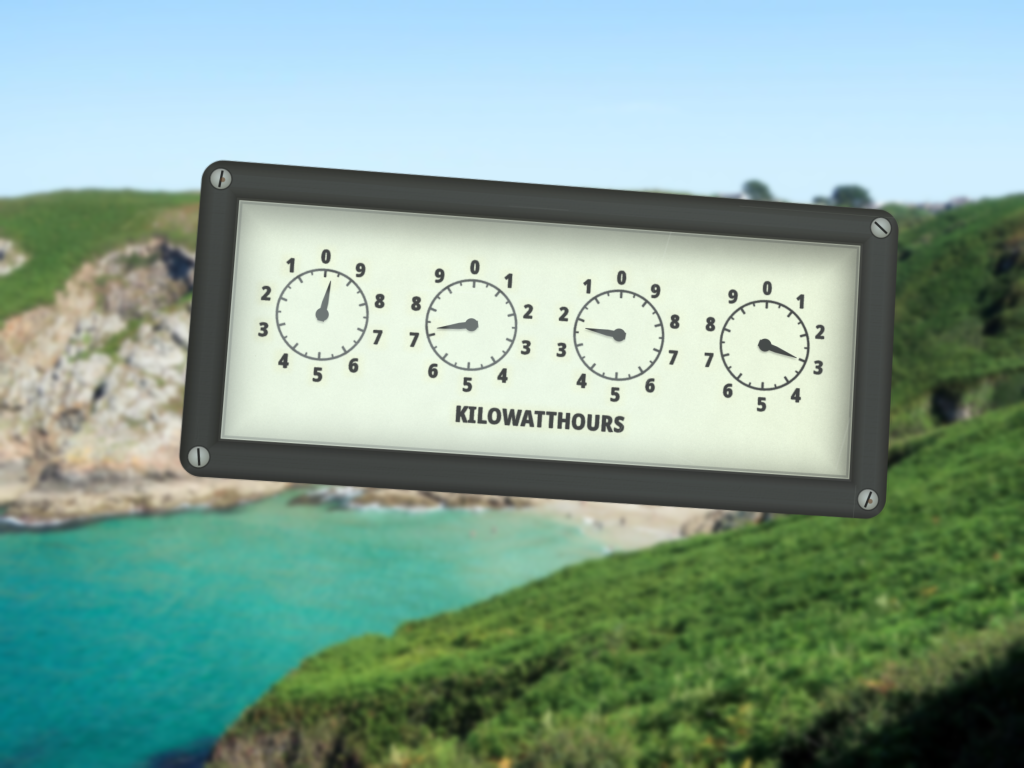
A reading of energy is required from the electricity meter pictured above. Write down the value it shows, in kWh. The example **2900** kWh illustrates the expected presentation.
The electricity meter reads **9723** kWh
